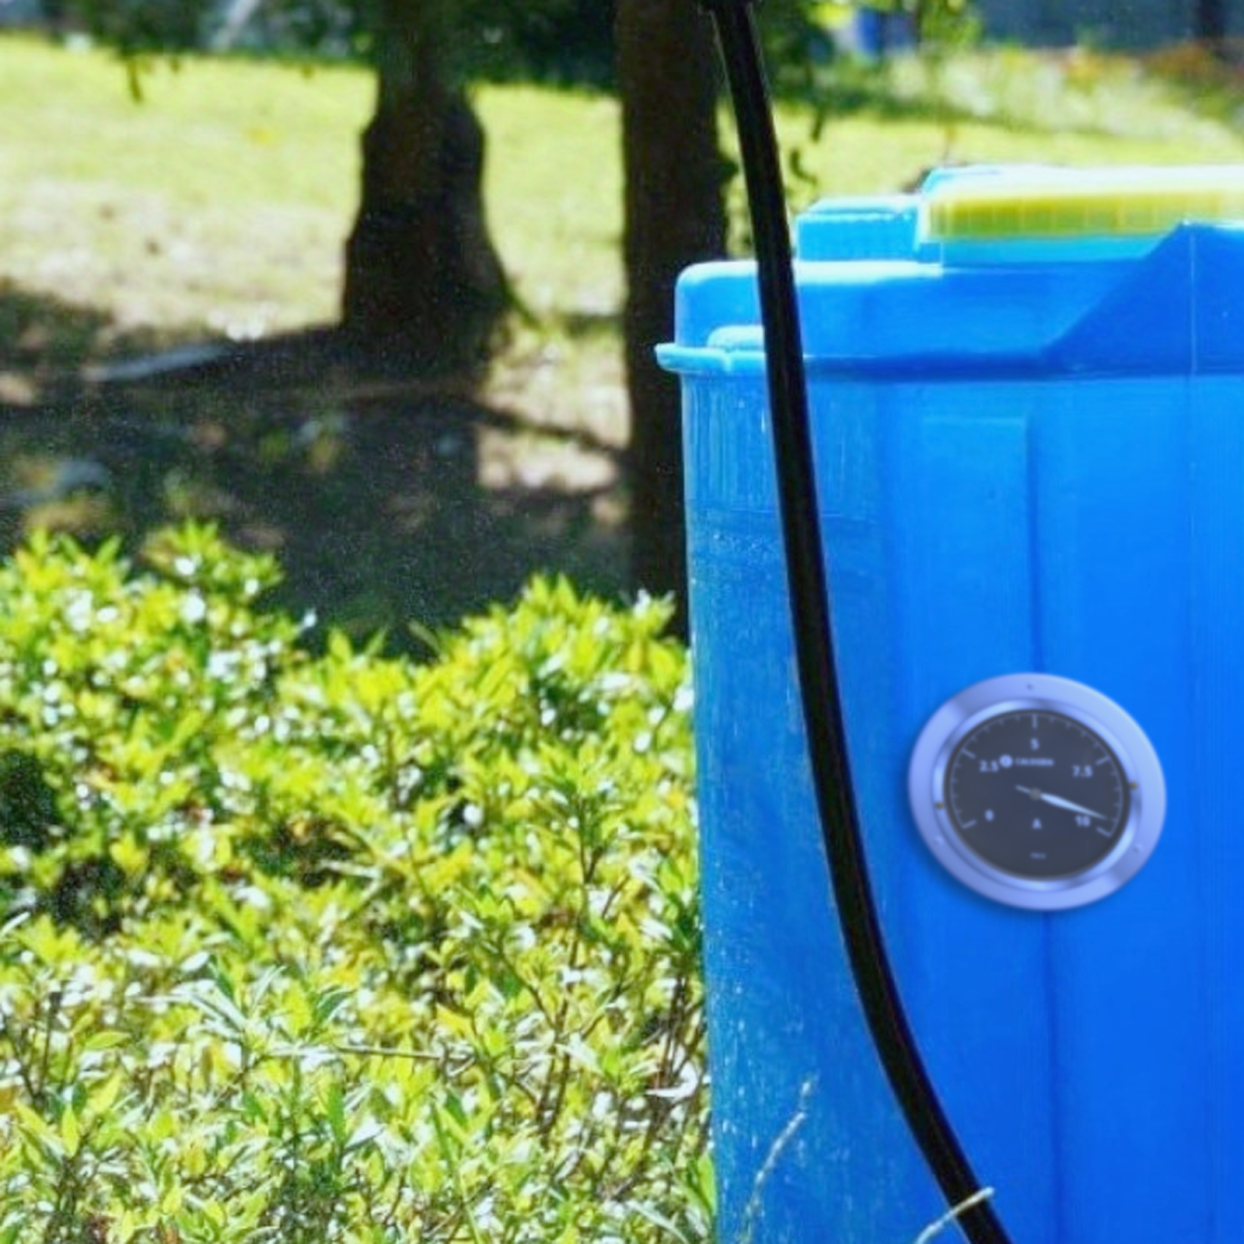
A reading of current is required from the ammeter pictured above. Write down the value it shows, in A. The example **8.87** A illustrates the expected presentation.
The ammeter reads **9.5** A
